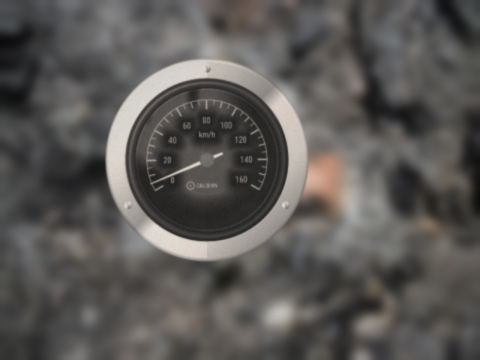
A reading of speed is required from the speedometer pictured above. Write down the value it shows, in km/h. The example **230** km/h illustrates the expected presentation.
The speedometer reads **5** km/h
